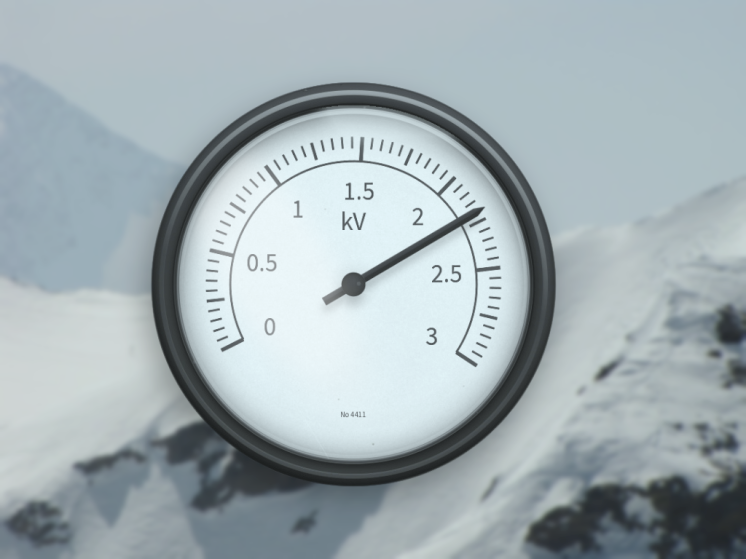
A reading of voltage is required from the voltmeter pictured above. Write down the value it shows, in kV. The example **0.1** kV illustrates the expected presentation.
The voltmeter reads **2.2** kV
